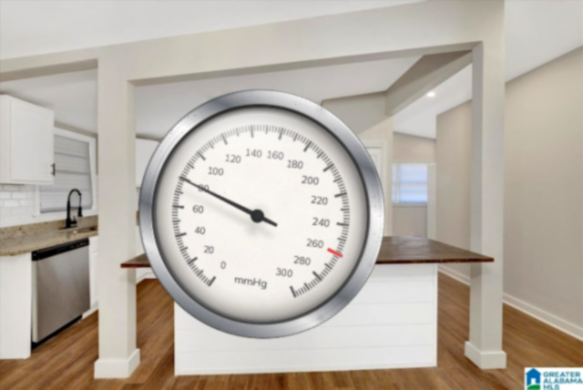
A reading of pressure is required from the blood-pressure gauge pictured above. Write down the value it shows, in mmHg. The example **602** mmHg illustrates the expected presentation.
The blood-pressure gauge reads **80** mmHg
